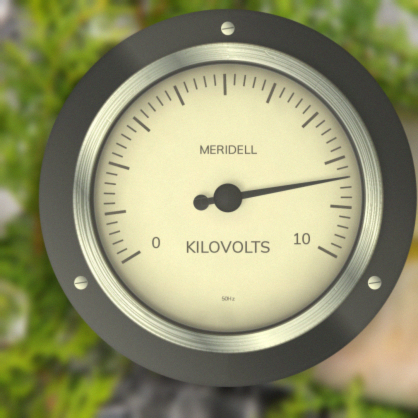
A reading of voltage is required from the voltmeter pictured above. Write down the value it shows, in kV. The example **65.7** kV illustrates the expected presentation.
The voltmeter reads **8.4** kV
